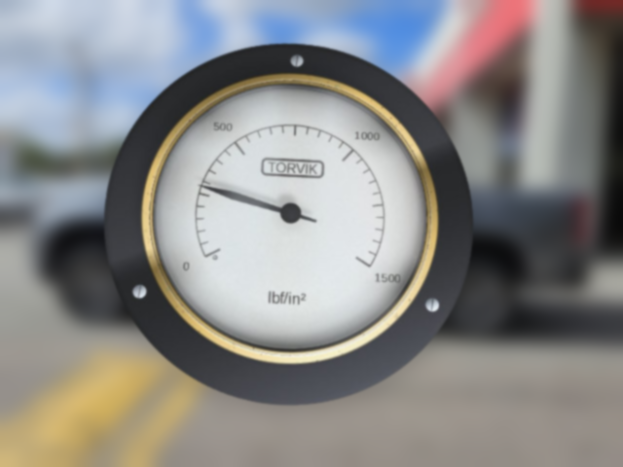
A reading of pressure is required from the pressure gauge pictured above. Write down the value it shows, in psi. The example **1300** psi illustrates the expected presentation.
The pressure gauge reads **275** psi
